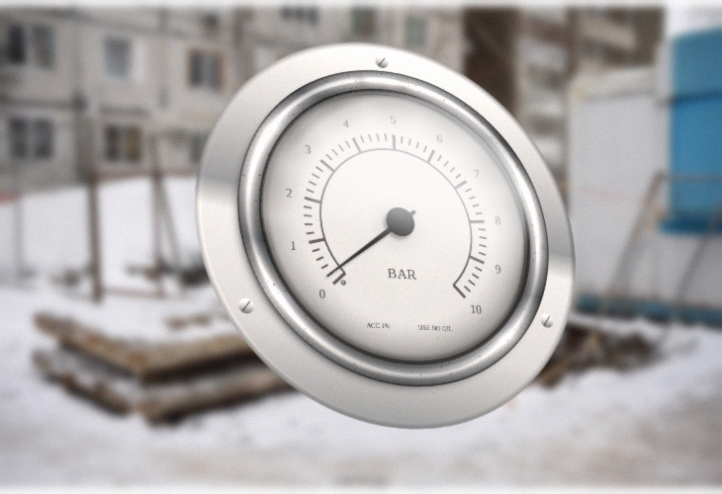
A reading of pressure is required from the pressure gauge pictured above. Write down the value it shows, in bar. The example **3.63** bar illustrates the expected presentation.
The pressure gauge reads **0.2** bar
